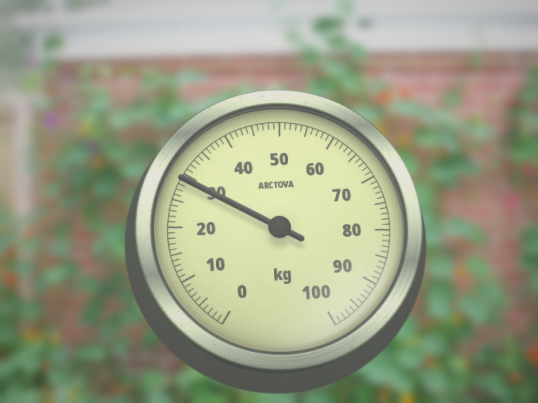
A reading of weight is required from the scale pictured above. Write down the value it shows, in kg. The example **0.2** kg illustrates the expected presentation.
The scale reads **29** kg
